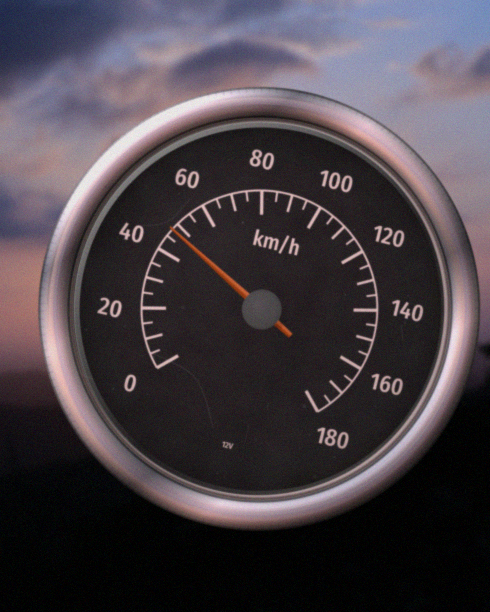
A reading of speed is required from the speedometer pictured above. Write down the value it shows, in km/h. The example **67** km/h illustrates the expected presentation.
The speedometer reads **47.5** km/h
